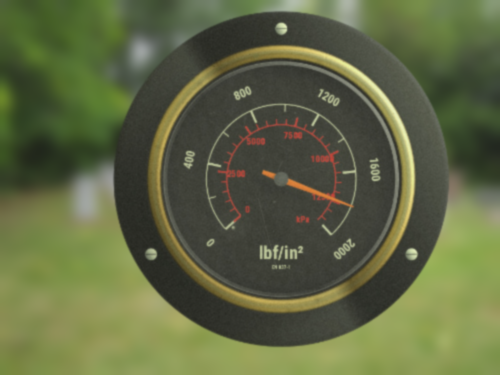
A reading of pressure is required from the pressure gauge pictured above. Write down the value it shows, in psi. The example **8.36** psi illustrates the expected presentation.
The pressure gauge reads **1800** psi
